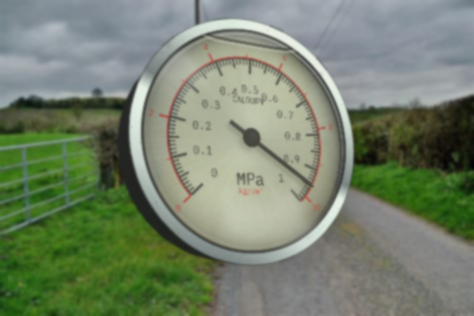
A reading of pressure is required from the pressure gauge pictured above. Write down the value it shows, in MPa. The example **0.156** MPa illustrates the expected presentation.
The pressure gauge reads **0.95** MPa
